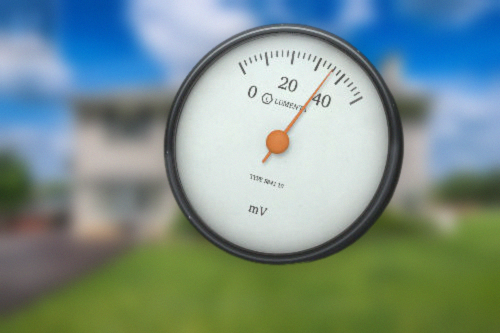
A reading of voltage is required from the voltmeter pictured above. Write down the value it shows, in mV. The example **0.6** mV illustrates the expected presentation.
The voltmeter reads **36** mV
